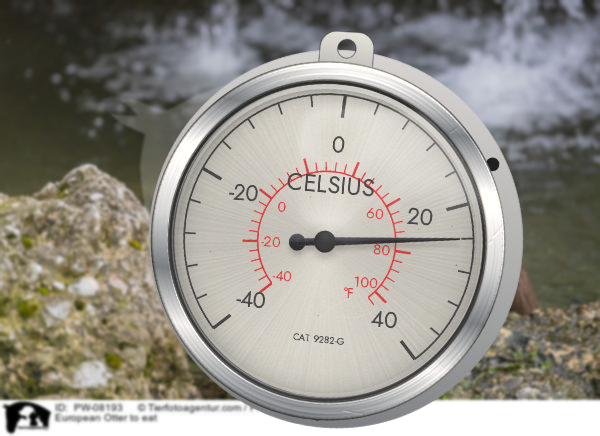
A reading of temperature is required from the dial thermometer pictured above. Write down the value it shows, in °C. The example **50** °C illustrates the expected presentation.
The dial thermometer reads **24** °C
